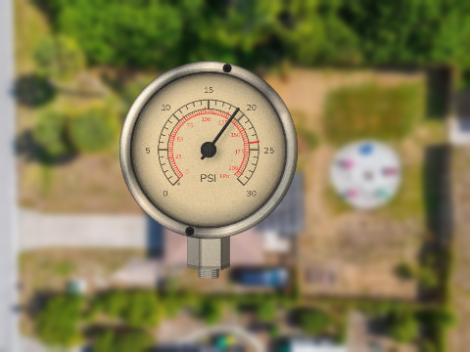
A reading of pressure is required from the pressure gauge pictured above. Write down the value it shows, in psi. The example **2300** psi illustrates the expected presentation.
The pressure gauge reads **19** psi
